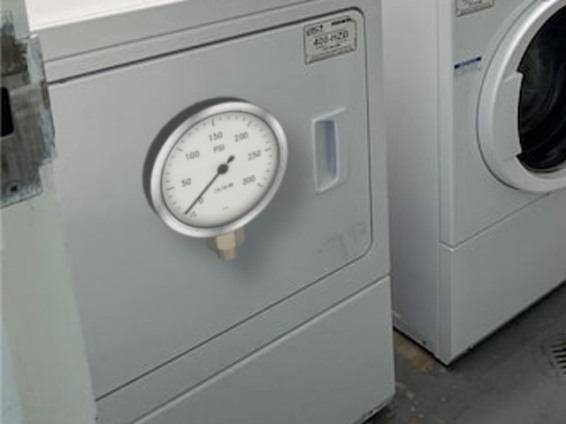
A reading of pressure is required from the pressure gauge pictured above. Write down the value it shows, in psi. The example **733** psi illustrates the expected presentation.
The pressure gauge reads **10** psi
